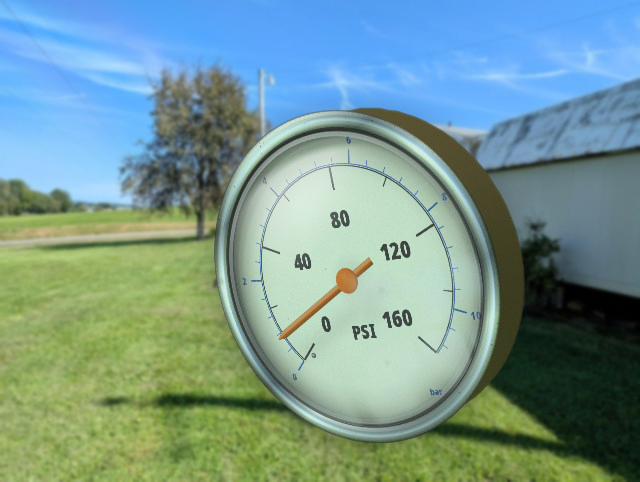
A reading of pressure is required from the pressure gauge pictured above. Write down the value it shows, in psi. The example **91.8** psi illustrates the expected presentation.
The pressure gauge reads **10** psi
